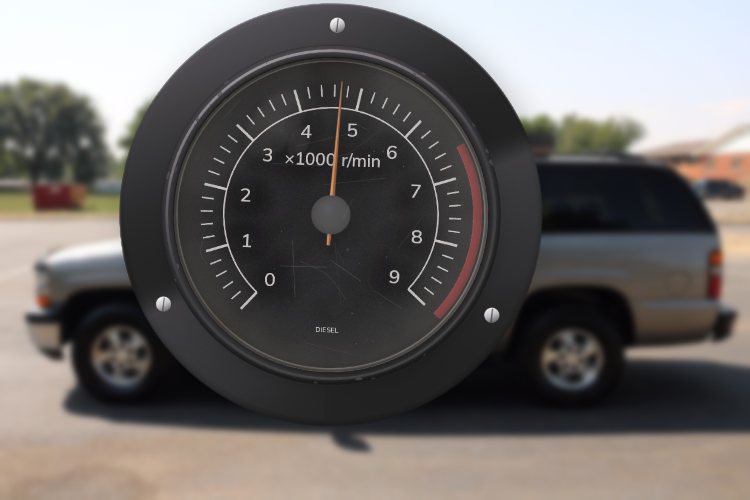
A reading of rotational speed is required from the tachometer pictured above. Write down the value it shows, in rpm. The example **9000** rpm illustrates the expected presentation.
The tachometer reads **4700** rpm
